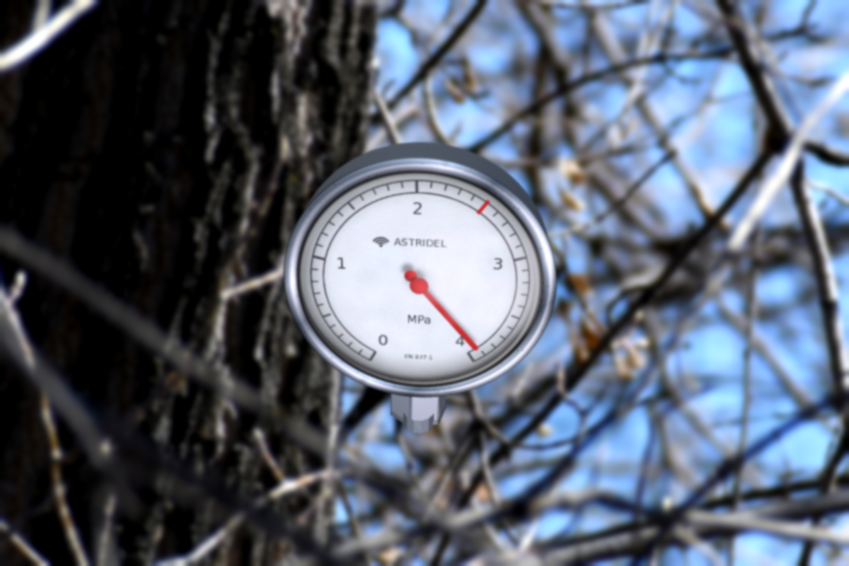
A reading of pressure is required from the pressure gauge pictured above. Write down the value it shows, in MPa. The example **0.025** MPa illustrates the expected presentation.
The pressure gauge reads **3.9** MPa
